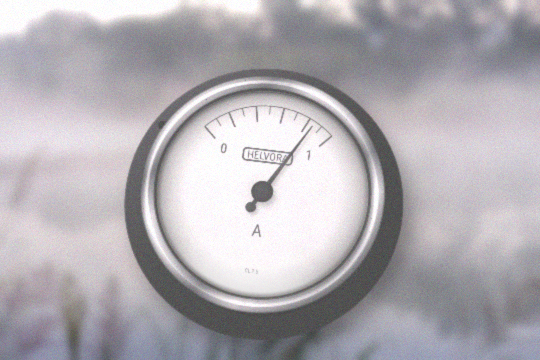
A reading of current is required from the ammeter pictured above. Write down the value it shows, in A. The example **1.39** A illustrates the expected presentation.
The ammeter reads **0.85** A
